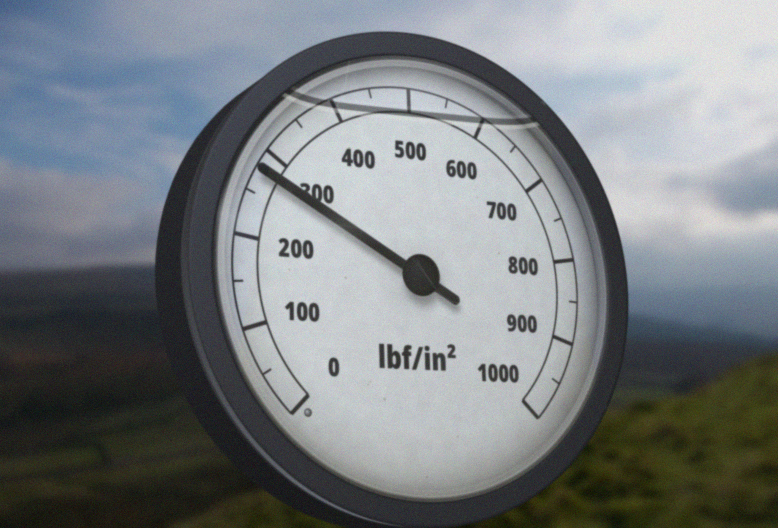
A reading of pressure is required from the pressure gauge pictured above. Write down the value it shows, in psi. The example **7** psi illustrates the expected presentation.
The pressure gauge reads **275** psi
